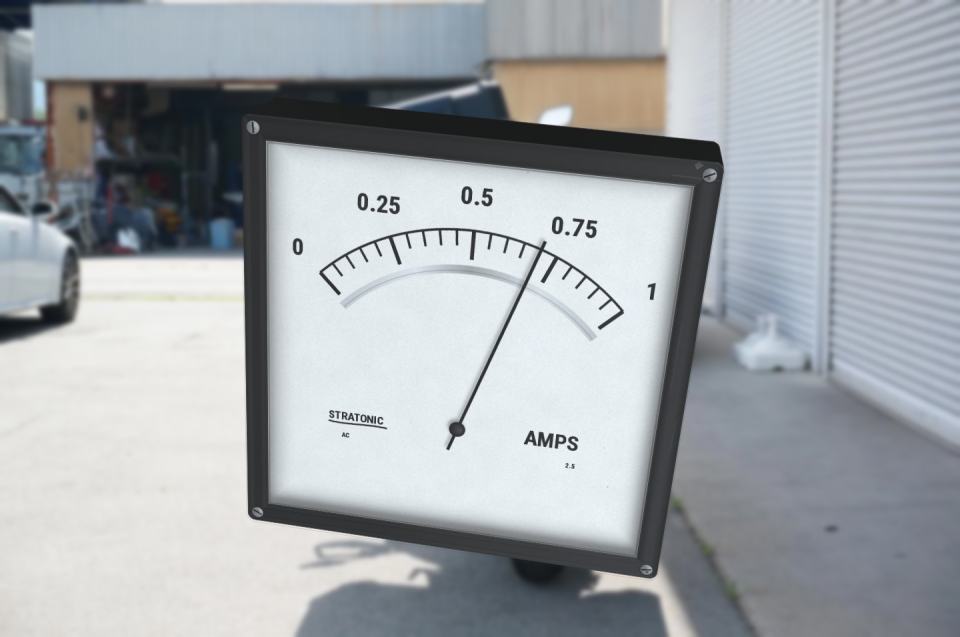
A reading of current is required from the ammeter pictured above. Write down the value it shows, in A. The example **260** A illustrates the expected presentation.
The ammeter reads **0.7** A
